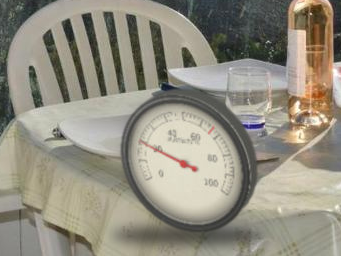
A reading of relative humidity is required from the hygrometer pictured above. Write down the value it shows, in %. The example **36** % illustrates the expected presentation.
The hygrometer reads **20** %
